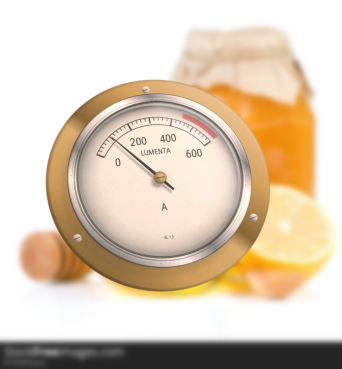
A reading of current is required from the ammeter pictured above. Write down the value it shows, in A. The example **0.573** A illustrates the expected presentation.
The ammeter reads **100** A
